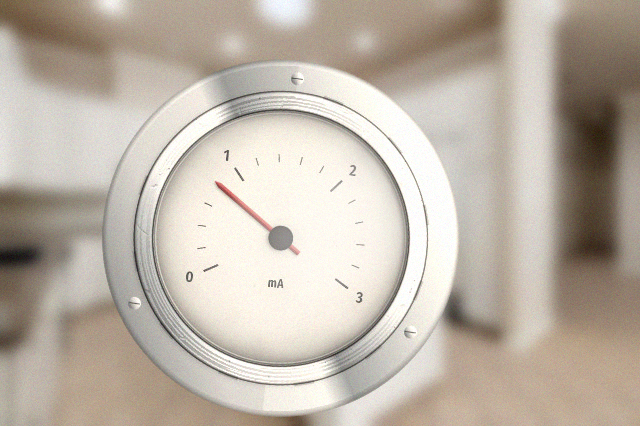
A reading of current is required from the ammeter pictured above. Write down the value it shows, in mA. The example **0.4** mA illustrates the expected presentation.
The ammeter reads **0.8** mA
